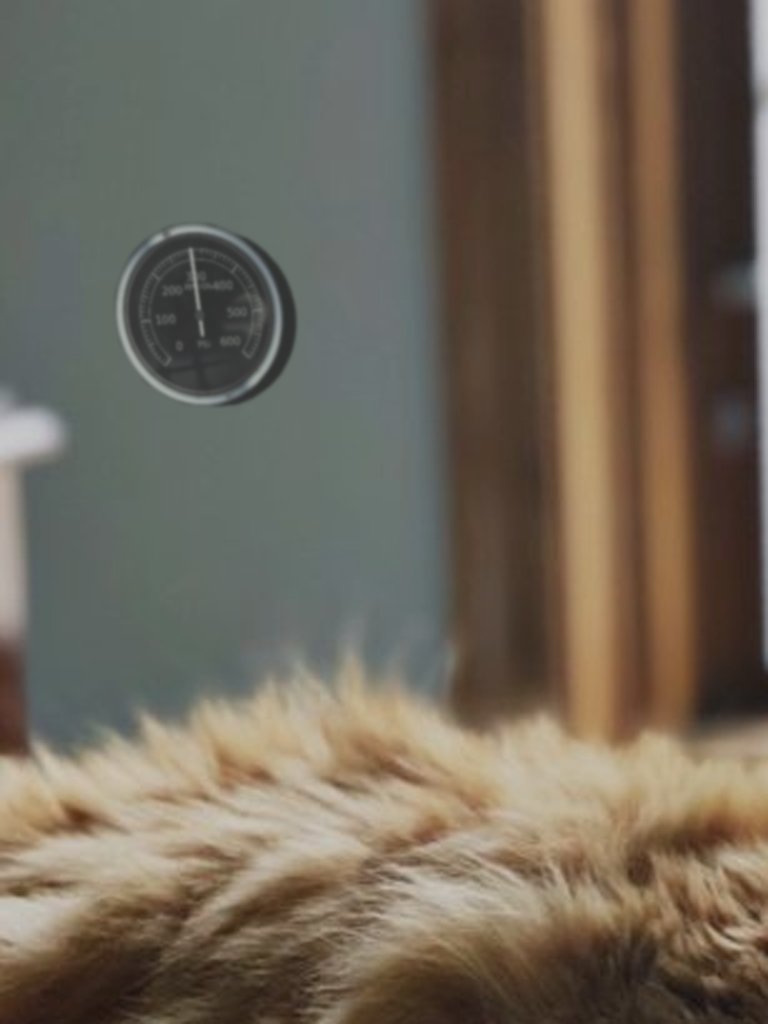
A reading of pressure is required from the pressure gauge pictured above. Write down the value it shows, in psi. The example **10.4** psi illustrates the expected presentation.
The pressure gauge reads **300** psi
